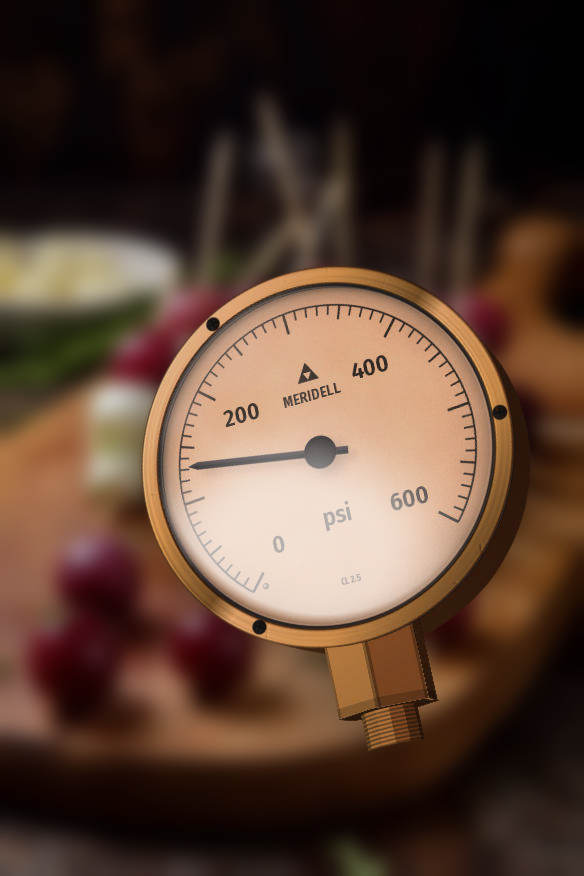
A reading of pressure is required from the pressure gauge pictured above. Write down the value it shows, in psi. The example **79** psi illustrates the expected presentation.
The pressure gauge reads **130** psi
